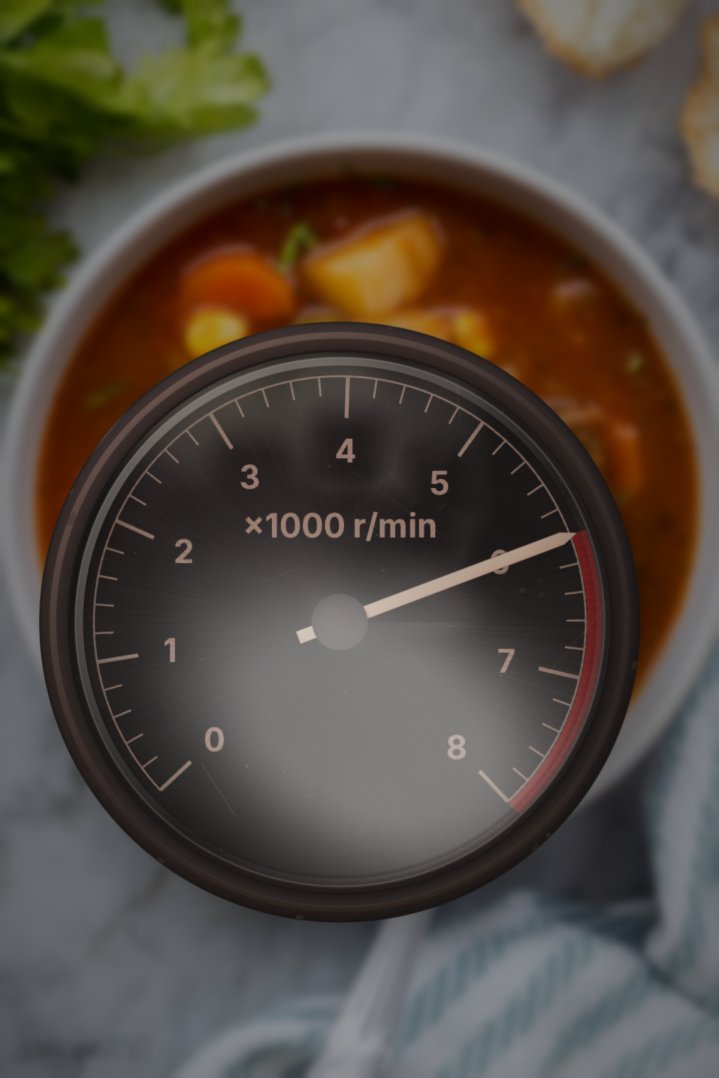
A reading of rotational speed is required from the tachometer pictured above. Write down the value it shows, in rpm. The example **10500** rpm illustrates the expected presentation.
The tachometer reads **6000** rpm
